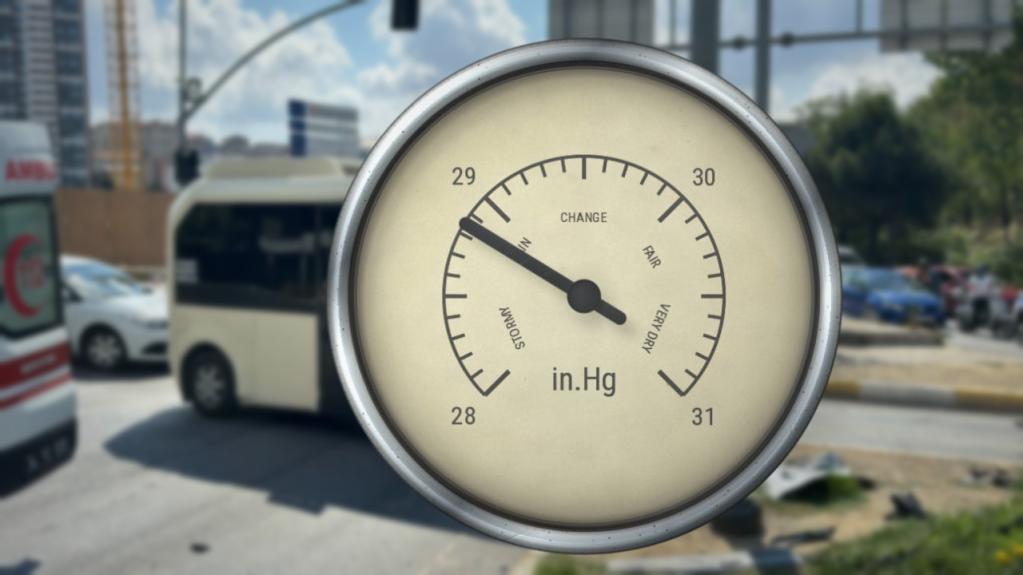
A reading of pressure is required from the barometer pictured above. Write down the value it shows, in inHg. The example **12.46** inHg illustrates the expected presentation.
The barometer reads **28.85** inHg
